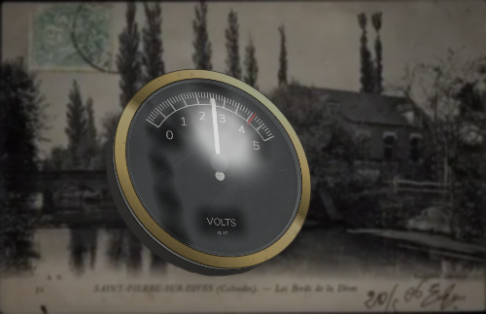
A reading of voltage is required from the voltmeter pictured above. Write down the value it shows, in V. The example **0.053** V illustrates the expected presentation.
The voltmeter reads **2.5** V
